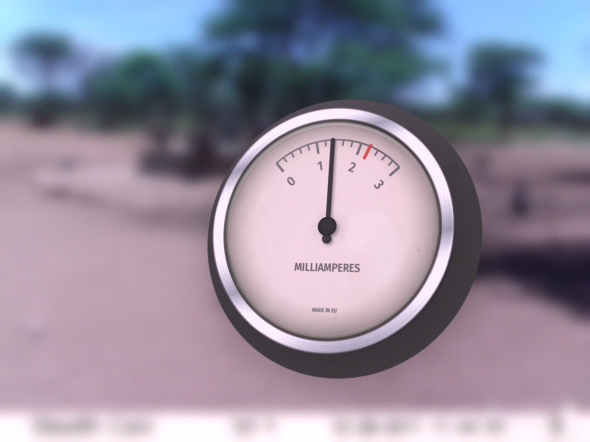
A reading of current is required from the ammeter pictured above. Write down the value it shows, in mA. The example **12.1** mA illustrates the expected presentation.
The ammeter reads **1.4** mA
